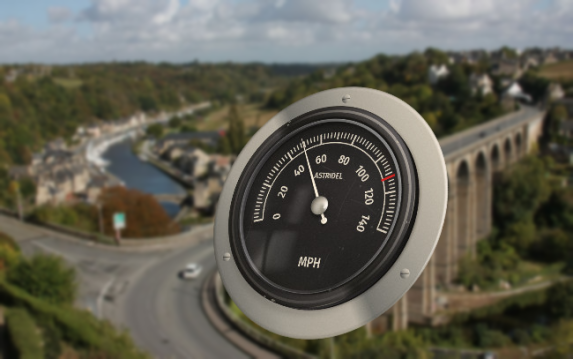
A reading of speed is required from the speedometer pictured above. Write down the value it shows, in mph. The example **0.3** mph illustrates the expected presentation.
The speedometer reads **50** mph
